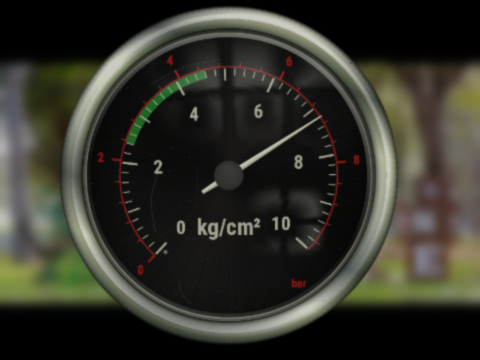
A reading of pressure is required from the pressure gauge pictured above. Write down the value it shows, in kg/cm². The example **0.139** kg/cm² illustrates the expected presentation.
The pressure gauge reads **7.2** kg/cm²
